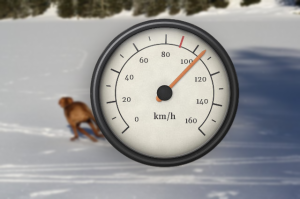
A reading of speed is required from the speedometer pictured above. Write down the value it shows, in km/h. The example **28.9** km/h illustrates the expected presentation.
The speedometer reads **105** km/h
